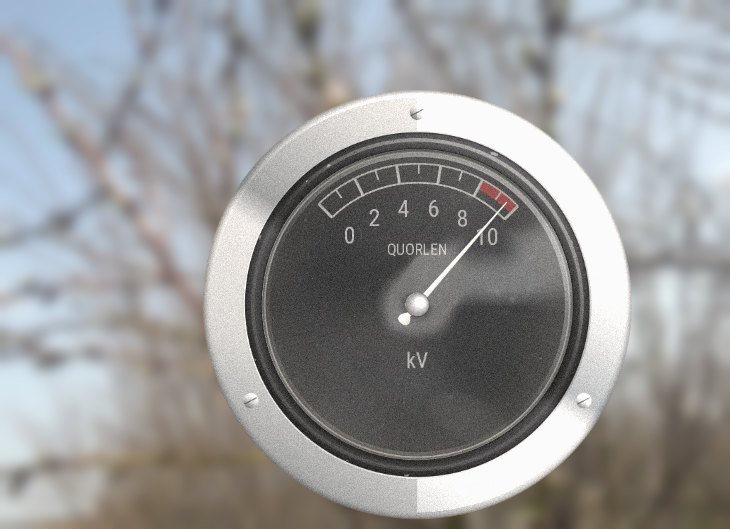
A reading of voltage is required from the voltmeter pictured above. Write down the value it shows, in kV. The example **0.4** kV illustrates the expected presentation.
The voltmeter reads **9.5** kV
